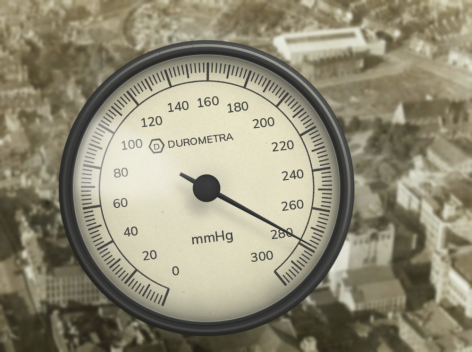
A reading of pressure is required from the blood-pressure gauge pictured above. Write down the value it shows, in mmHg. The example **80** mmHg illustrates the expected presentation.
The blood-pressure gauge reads **278** mmHg
